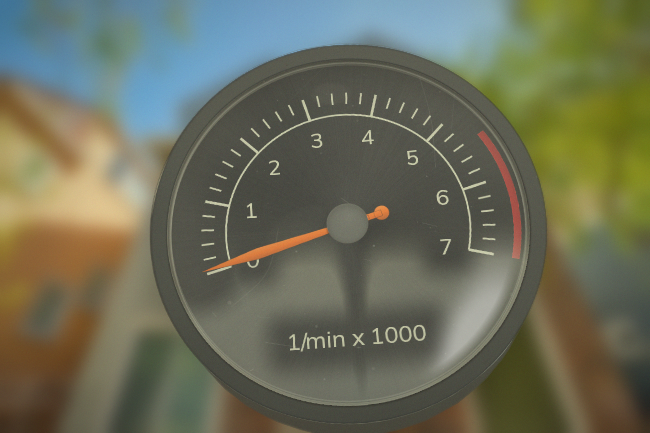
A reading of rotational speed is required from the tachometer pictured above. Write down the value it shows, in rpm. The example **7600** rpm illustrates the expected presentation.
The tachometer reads **0** rpm
